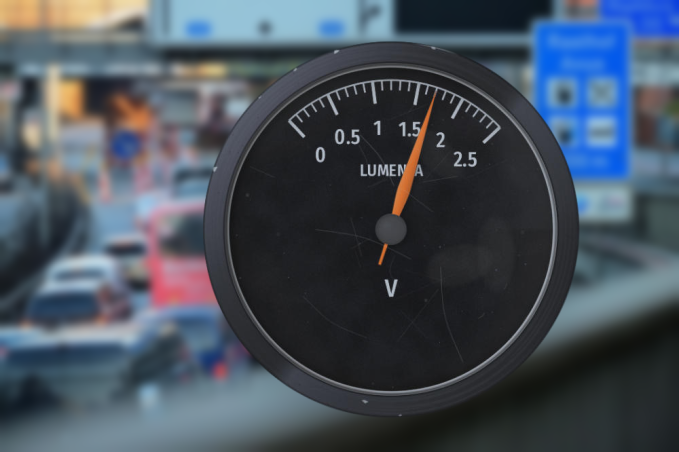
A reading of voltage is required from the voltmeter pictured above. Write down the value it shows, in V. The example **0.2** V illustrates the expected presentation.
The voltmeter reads **1.7** V
